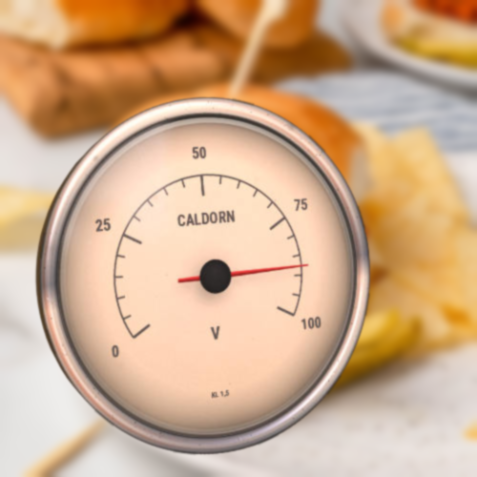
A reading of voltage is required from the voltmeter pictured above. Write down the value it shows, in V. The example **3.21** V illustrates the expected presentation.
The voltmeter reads **87.5** V
